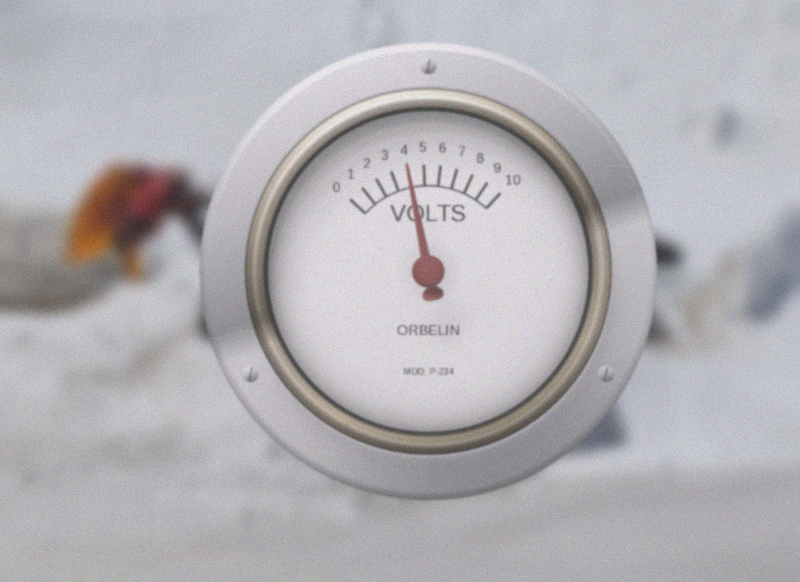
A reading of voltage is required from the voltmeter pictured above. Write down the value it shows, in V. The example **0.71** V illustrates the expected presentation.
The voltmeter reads **4** V
